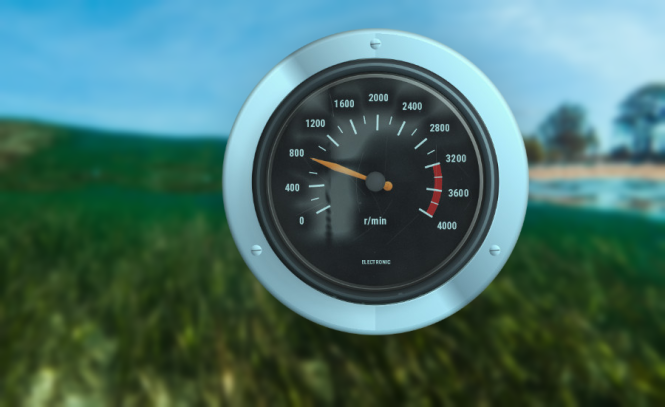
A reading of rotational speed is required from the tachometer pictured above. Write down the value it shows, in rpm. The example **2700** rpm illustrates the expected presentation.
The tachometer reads **800** rpm
